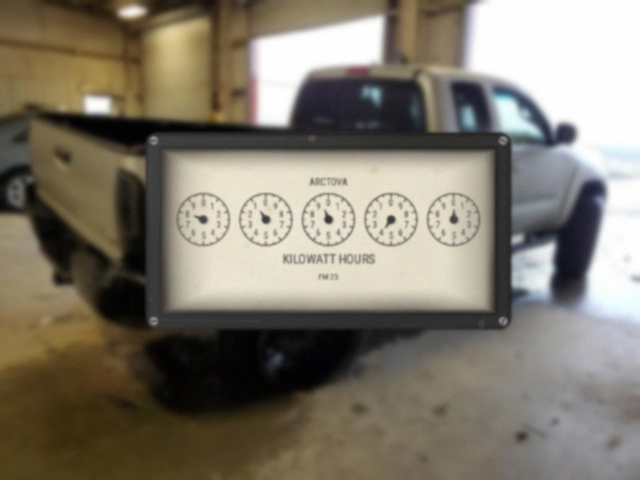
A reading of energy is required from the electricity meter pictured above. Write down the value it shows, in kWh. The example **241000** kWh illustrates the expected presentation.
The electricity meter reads **80940** kWh
